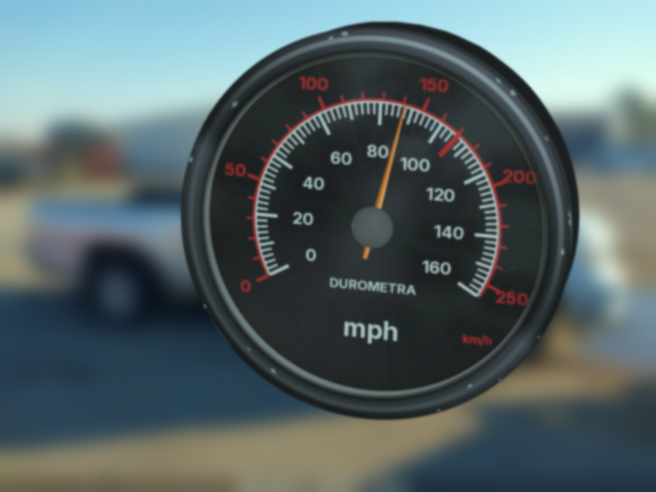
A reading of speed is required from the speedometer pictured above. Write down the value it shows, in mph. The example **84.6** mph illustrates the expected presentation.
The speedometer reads **88** mph
